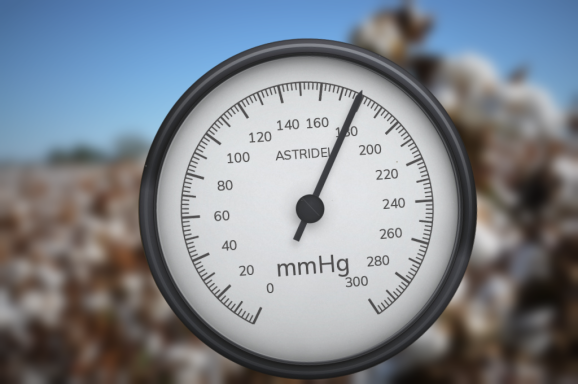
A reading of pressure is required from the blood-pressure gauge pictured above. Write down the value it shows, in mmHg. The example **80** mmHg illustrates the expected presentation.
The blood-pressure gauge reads **178** mmHg
